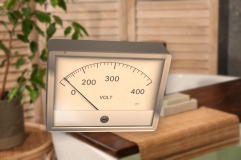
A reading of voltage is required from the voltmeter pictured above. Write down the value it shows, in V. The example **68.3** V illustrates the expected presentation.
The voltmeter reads **100** V
